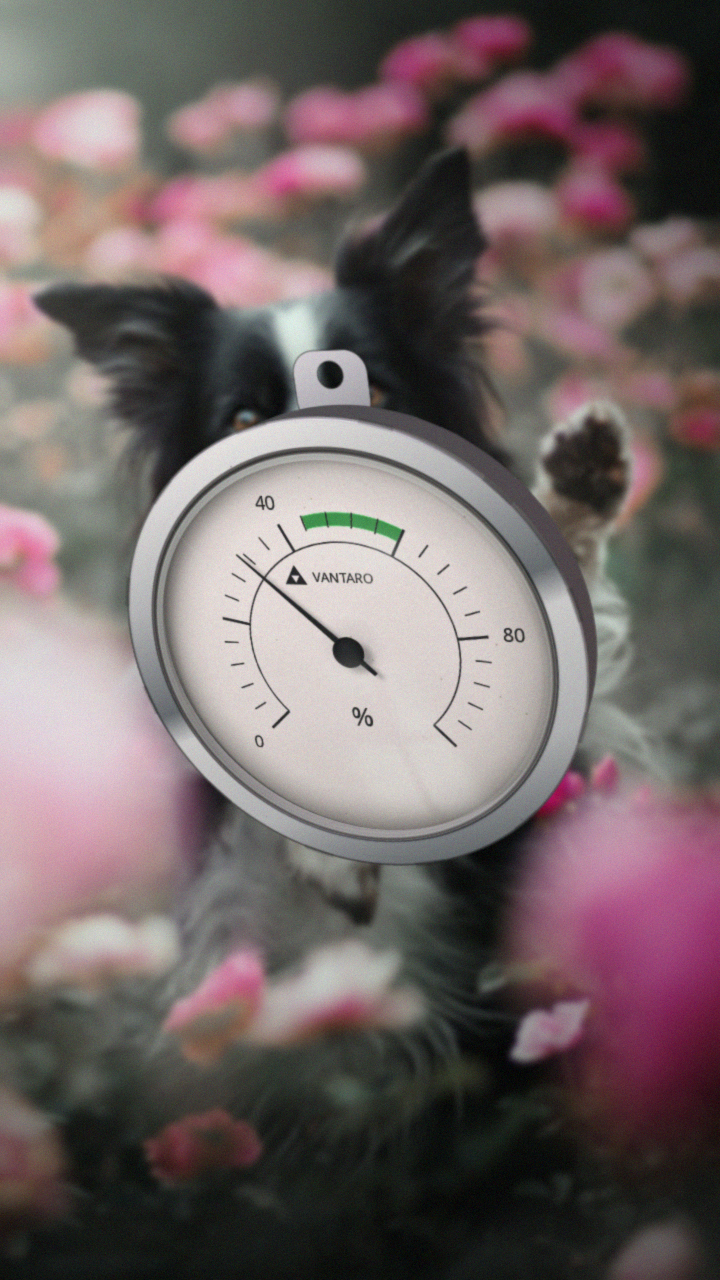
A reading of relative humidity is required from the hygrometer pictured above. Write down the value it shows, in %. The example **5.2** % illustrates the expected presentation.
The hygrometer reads **32** %
